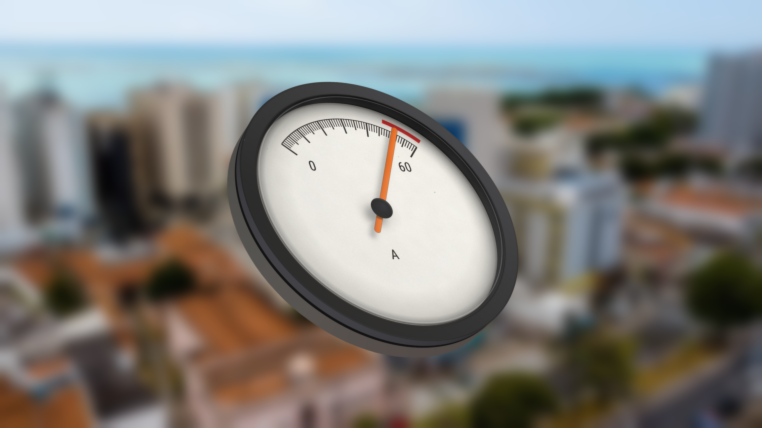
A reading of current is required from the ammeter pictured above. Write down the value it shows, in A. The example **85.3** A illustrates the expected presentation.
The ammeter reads **50** A
